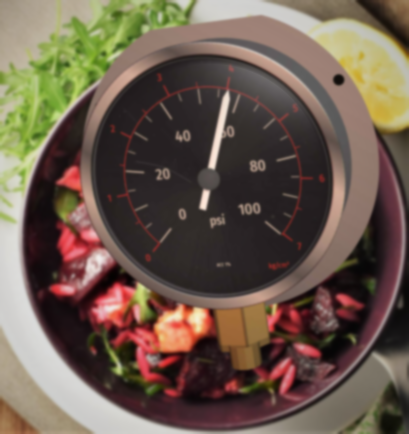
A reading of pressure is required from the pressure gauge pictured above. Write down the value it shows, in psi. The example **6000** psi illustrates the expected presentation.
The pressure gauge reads **57.5** psi
